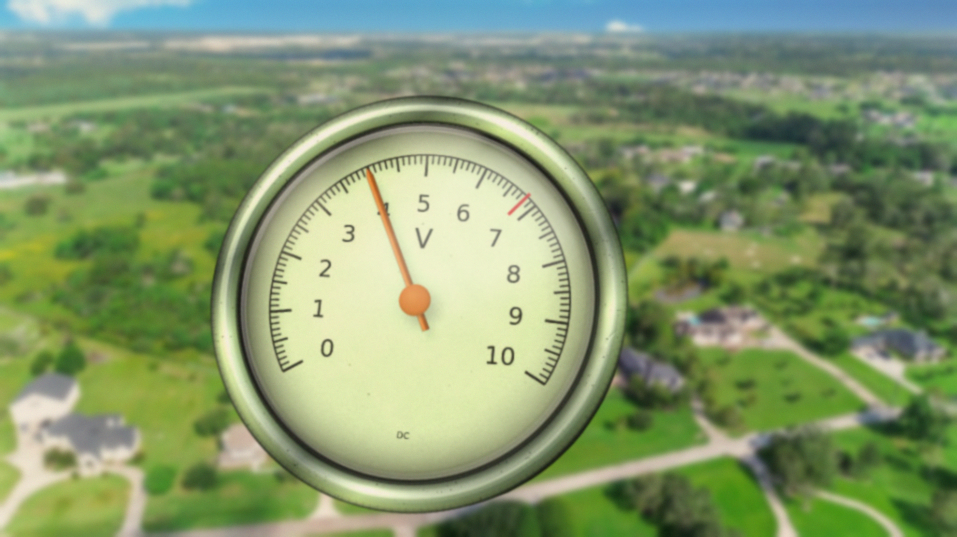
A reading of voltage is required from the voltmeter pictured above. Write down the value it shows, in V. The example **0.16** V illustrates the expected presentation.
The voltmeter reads **4** V
